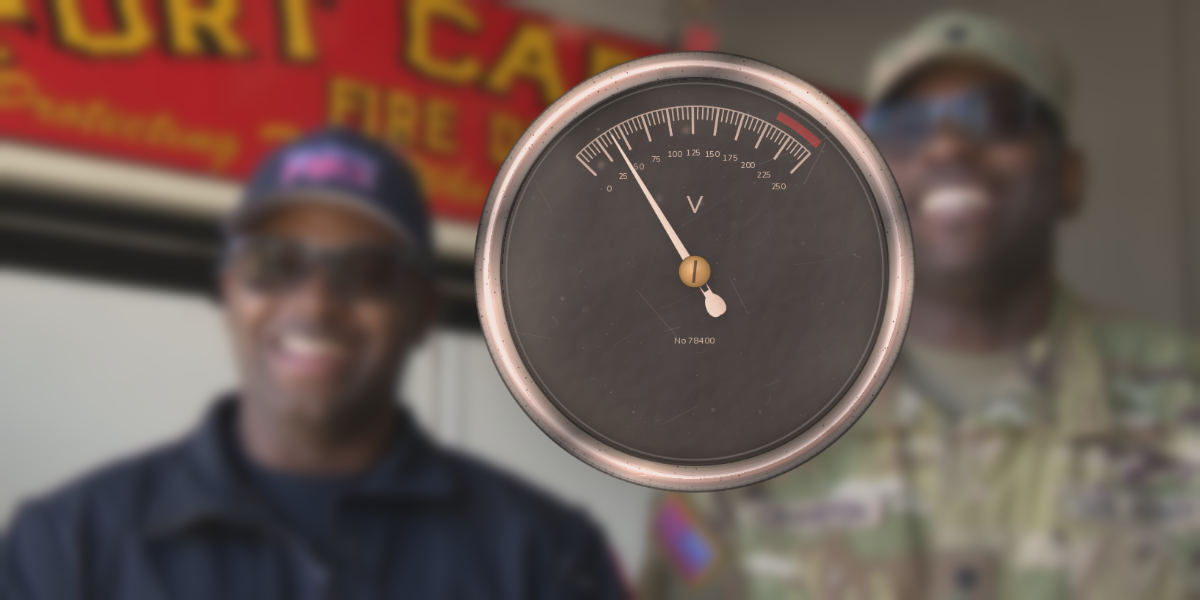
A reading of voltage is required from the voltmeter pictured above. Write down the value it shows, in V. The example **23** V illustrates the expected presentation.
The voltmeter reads **40** V
